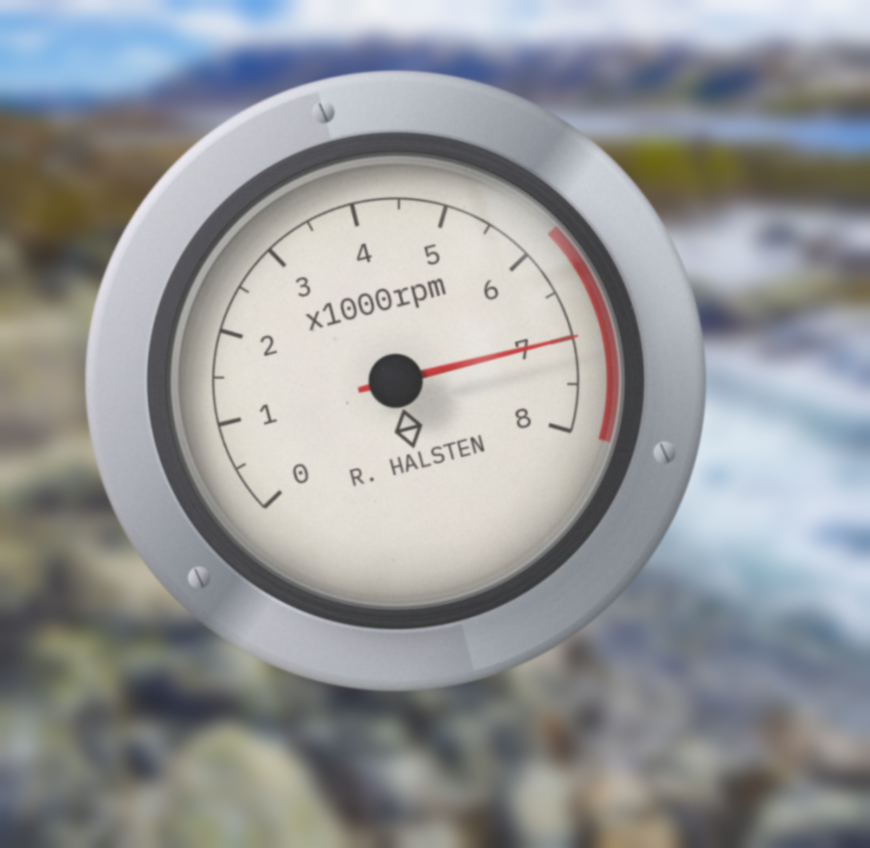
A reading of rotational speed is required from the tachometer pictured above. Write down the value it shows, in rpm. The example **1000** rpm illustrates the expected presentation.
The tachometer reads **7000** rpm
